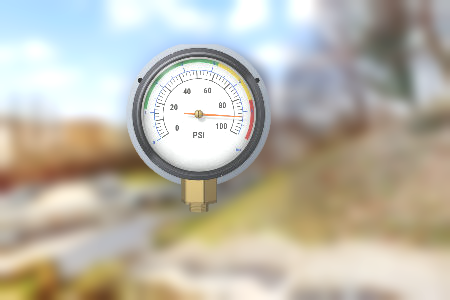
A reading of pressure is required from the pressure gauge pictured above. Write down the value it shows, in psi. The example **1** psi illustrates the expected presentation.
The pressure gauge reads **90** psi
